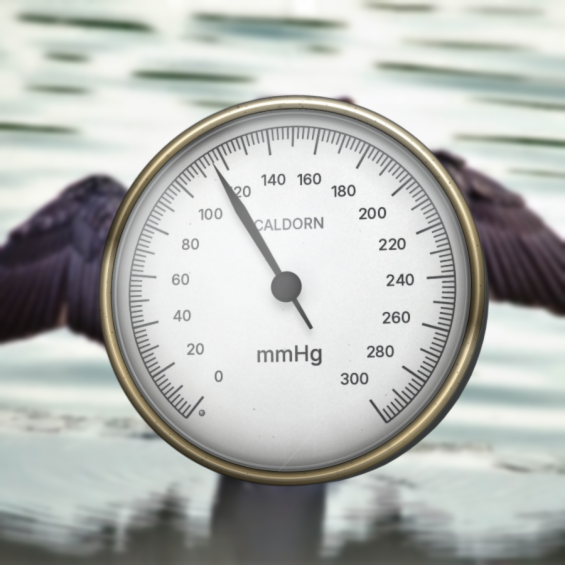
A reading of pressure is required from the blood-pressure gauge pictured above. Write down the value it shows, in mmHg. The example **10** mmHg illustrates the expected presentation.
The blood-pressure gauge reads **116** mmHg
